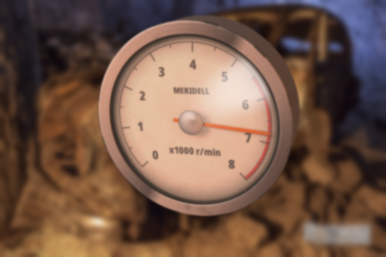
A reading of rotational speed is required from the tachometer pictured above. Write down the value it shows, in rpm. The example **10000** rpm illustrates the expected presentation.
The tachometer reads **6750** rpm
